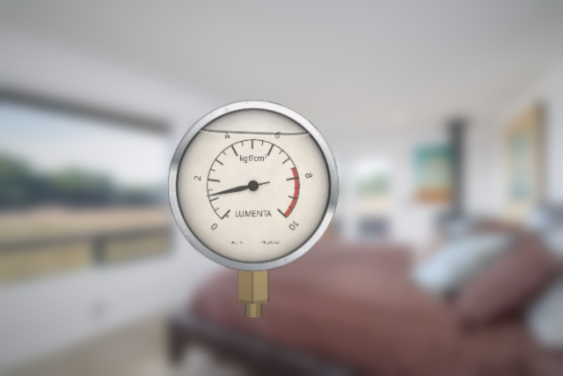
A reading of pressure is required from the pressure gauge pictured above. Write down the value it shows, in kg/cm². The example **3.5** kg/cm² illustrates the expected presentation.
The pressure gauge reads **1.25** kg/cm²
